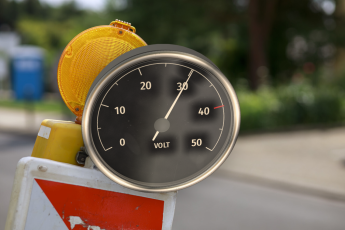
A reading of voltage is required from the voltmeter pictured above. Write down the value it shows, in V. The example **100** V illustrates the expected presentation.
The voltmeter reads **30** V
